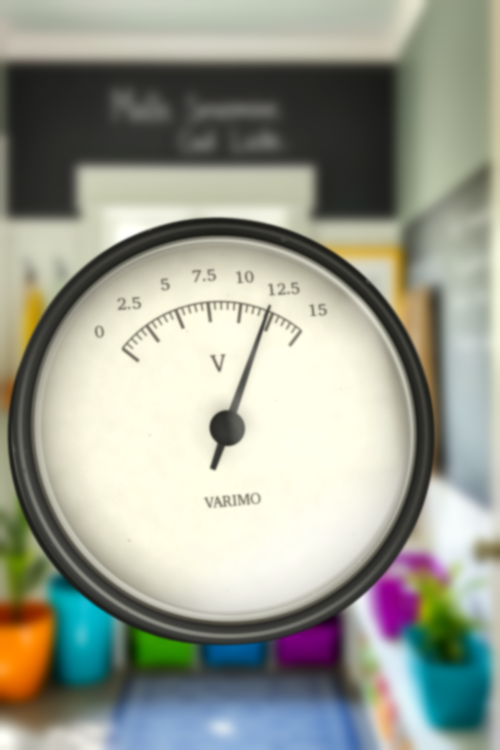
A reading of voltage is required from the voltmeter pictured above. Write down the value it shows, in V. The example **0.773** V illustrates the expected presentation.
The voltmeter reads **12** V
